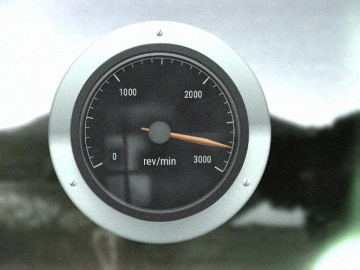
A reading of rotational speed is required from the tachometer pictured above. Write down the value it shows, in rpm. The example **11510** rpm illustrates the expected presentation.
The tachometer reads **2750** rpm
